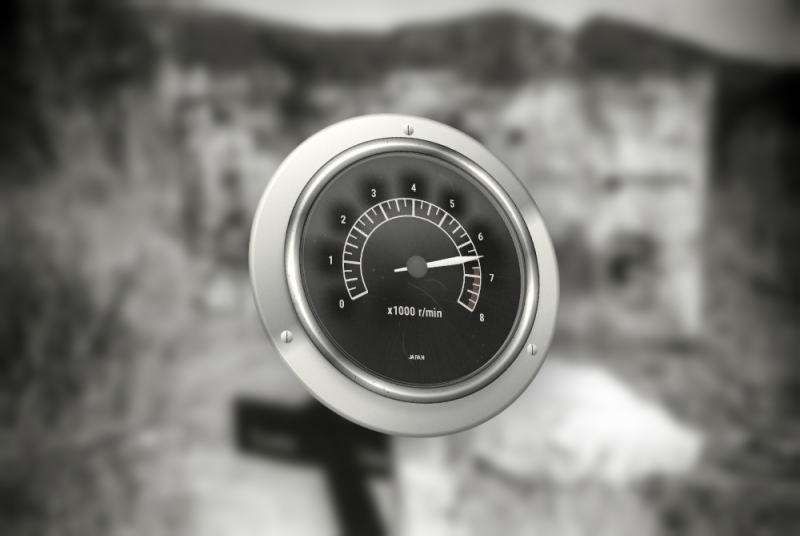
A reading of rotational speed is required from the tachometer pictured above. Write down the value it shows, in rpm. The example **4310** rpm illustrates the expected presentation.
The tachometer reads **6500** rpm
